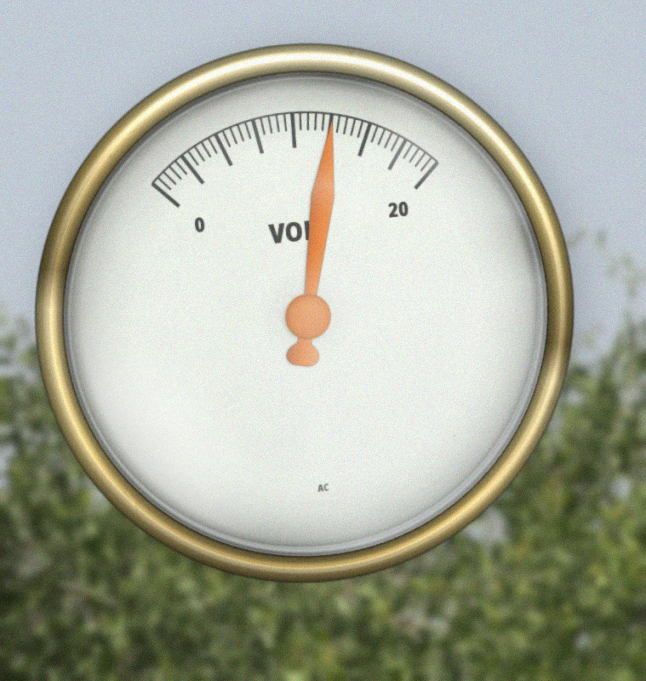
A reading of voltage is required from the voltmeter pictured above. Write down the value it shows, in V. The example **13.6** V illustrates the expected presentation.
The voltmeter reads **12.5** V
